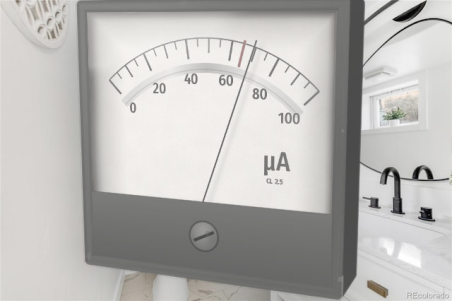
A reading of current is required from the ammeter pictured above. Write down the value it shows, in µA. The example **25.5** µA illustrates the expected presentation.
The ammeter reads **70** µA
